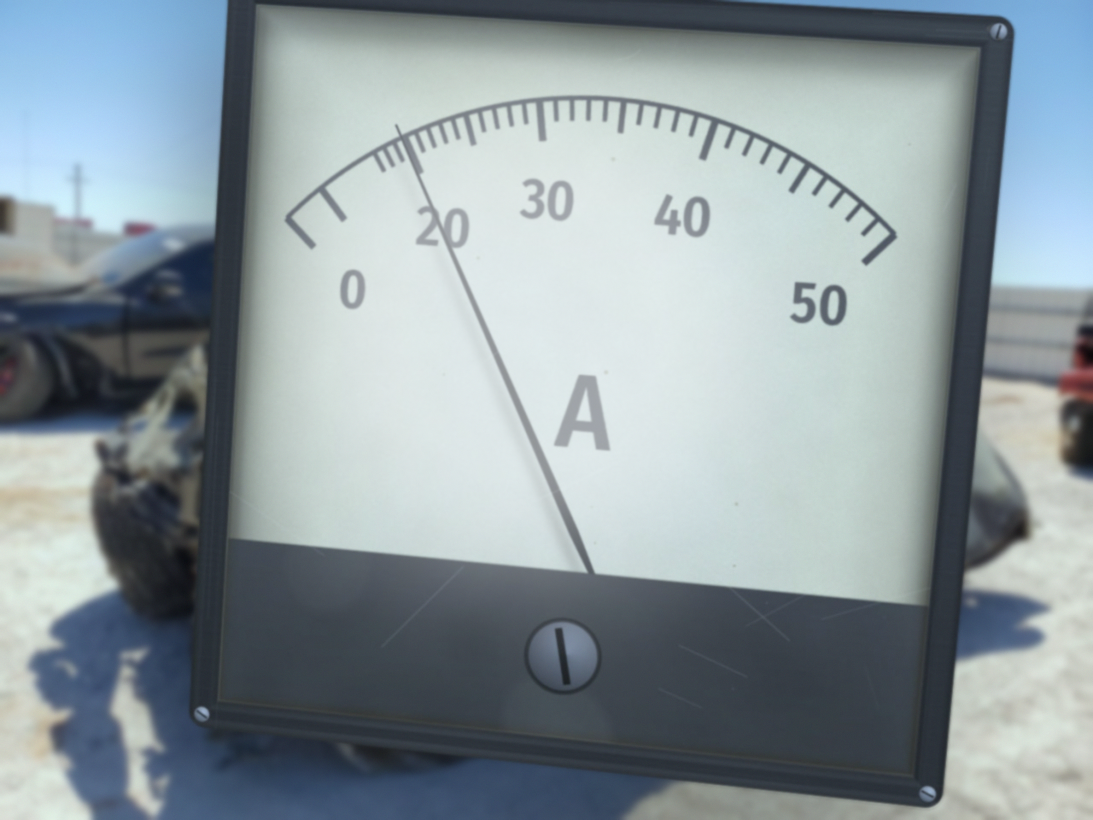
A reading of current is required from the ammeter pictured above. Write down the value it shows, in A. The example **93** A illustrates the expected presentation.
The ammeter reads **20** A
